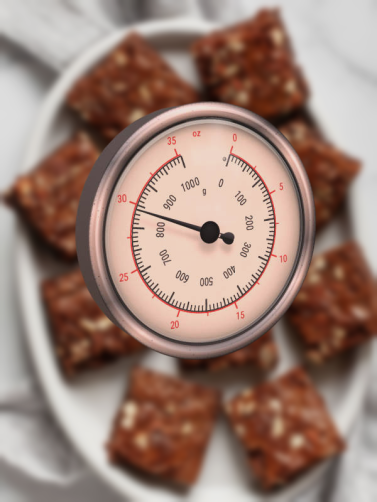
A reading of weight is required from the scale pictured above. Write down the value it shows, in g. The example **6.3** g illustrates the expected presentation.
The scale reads **840** g
